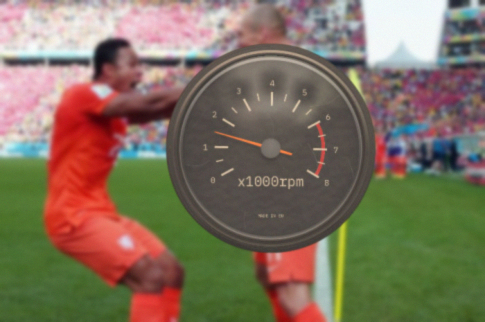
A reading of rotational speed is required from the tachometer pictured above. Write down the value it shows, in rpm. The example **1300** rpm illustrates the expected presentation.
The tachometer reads **1500** rpm
